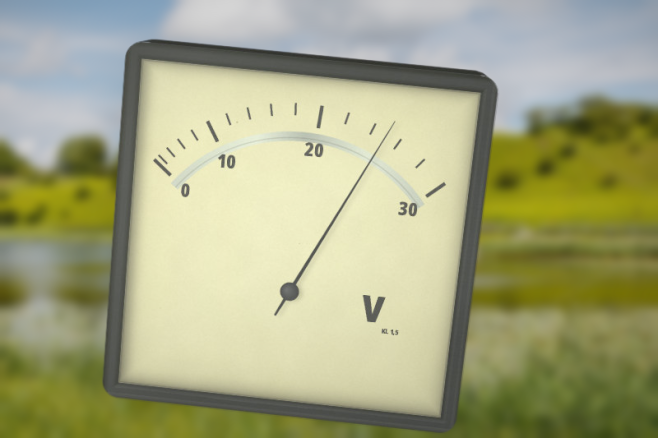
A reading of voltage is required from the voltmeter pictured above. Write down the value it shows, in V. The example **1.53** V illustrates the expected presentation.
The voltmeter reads **25** V
